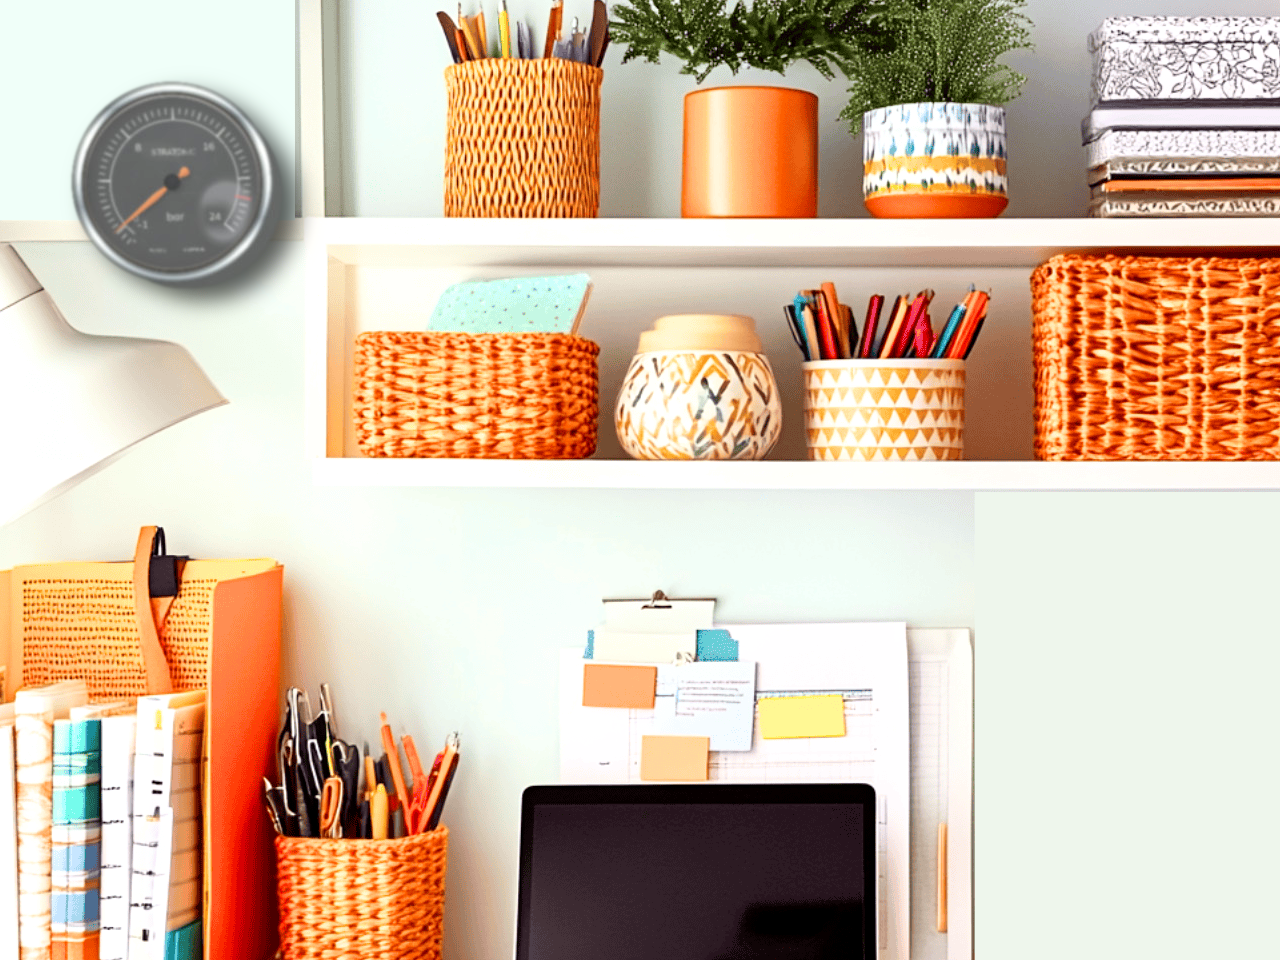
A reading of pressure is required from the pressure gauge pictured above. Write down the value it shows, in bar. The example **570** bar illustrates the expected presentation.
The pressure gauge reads **0** bar
